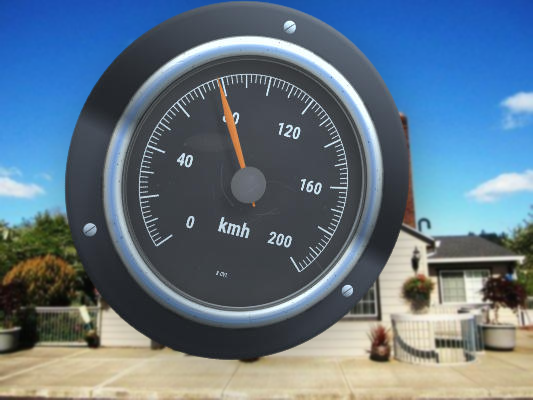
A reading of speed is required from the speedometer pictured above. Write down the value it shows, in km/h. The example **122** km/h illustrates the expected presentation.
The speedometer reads **78** km/h
